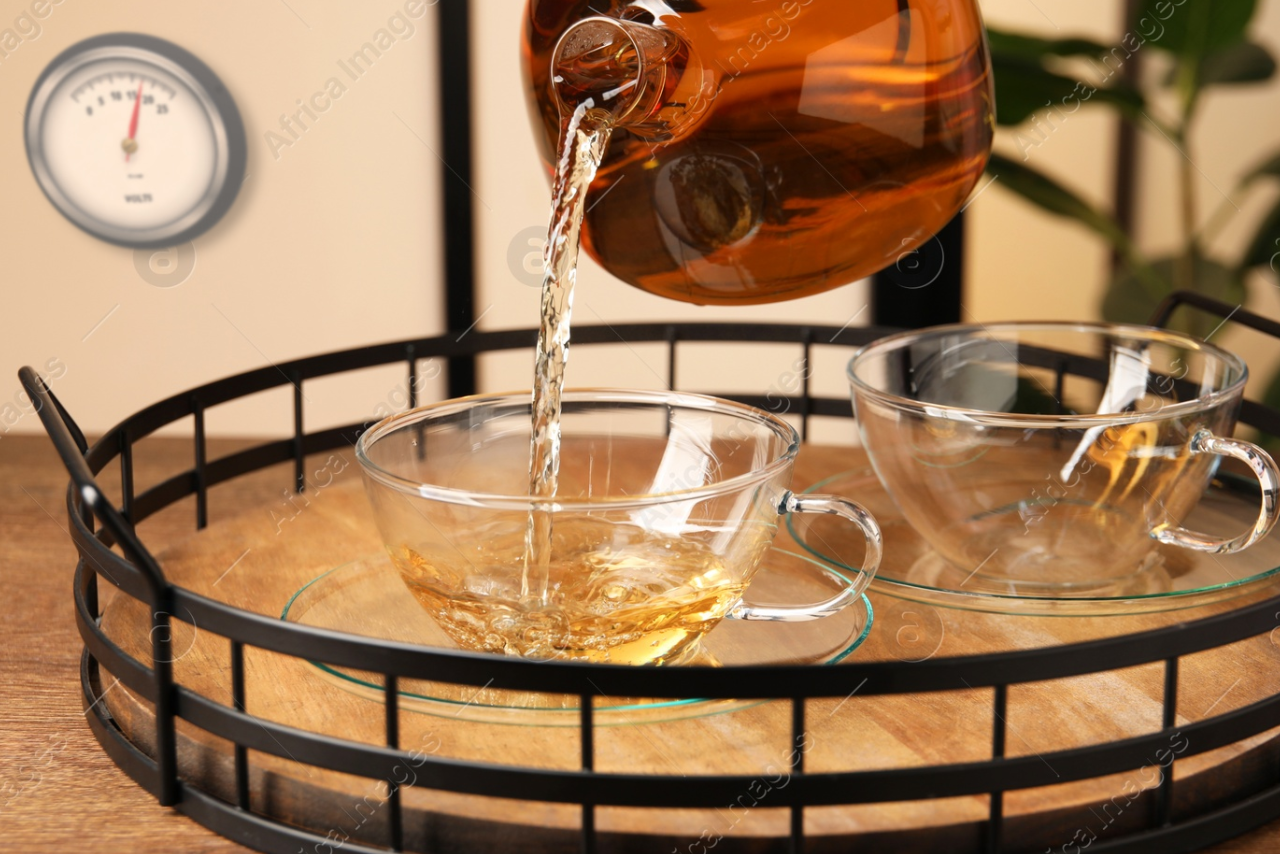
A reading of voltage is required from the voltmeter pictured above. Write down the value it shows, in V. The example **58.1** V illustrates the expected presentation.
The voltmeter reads **17.5** V
